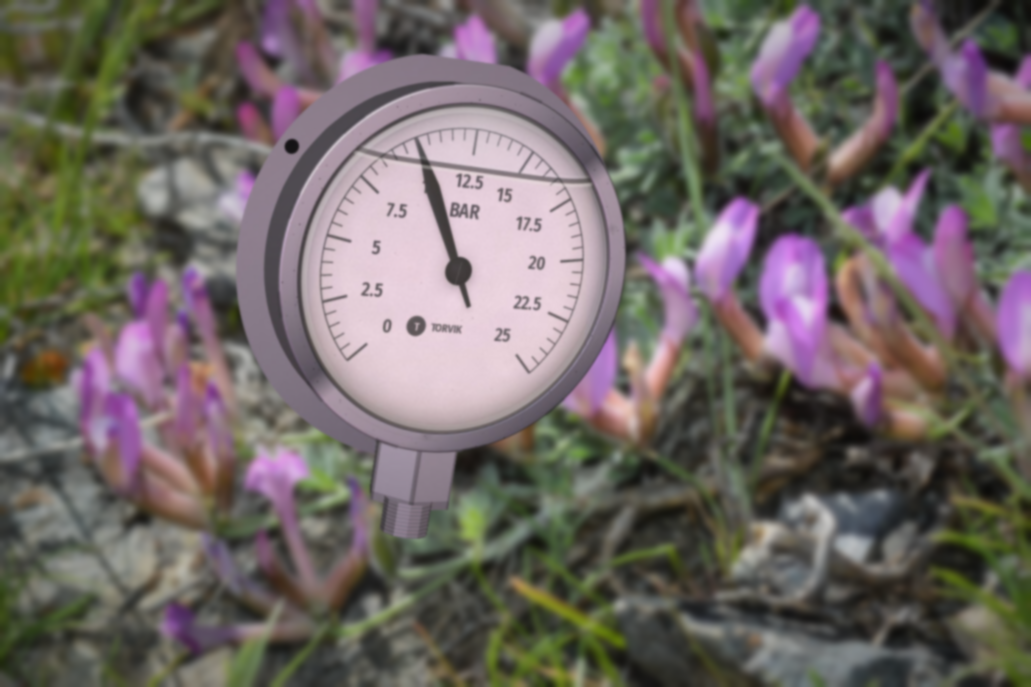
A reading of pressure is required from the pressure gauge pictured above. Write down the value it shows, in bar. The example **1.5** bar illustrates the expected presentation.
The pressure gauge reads **10** bar
